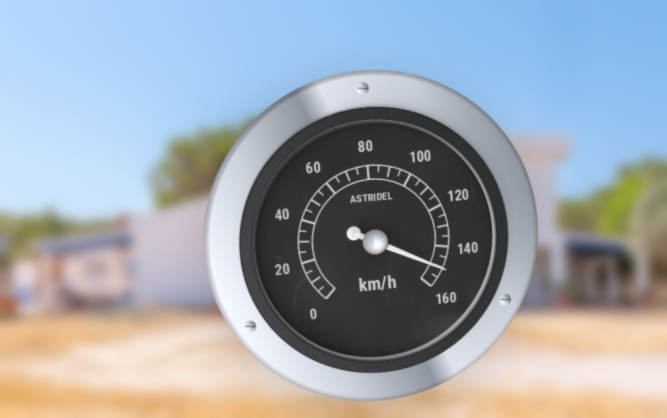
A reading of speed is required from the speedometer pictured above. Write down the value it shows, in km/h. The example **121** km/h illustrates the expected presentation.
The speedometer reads **150** km/h
